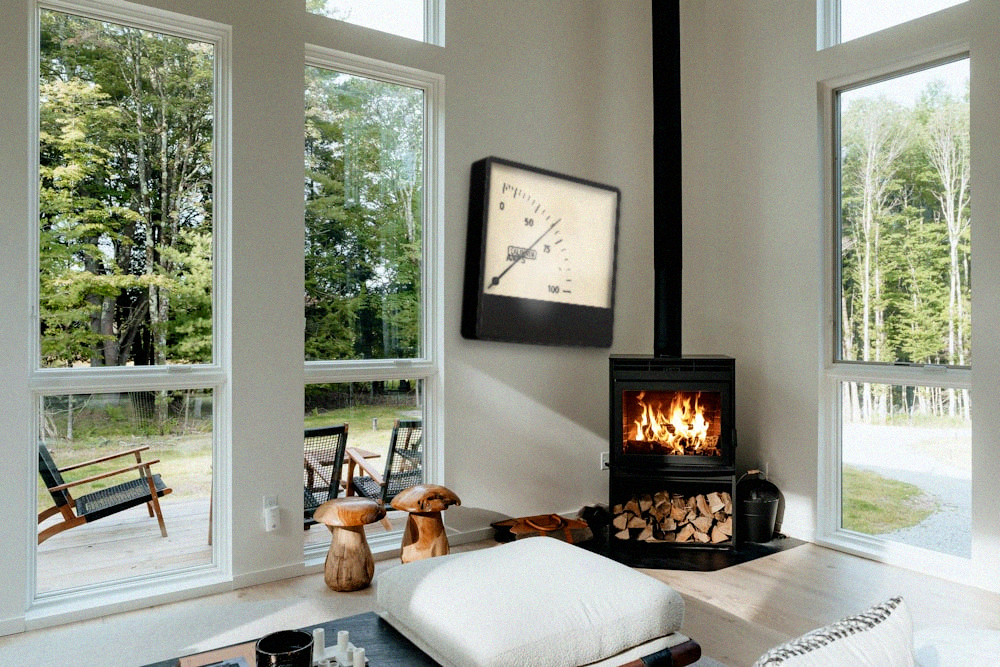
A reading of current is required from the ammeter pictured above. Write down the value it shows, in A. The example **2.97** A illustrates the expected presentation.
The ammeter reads **65** A
